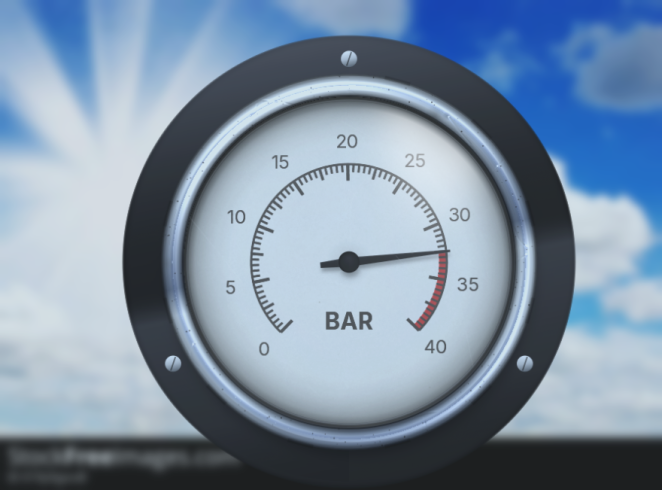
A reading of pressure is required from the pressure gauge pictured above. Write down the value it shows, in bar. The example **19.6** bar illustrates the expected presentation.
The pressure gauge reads **32.5** bar
